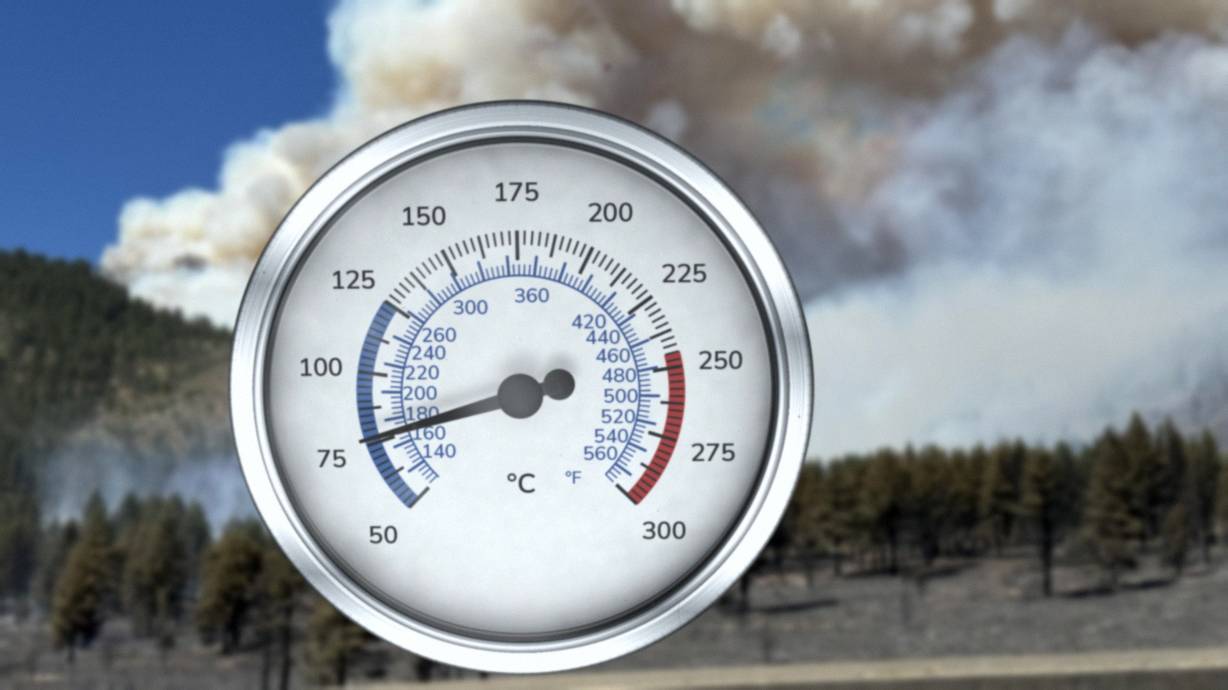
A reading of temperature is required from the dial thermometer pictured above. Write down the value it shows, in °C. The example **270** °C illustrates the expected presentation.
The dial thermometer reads **77.5** °C
